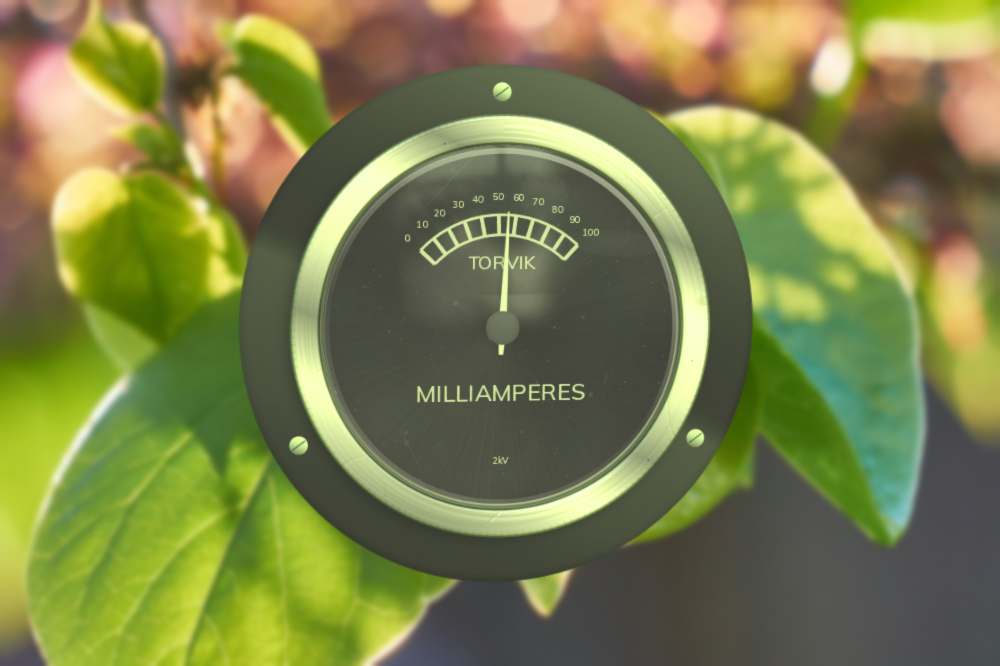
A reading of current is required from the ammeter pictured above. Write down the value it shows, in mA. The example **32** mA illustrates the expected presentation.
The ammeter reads **55** mA
